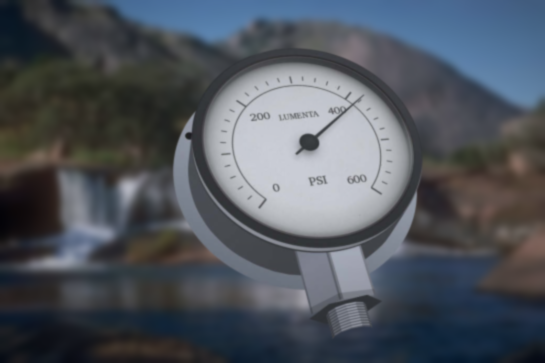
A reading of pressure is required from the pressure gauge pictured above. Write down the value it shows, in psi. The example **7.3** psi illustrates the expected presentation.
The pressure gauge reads **420** psi
